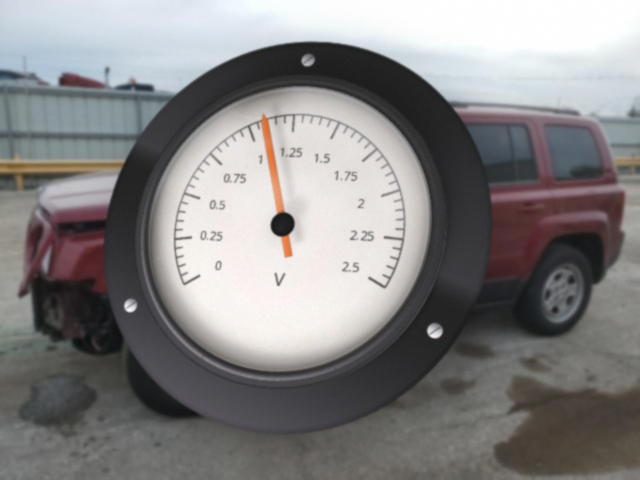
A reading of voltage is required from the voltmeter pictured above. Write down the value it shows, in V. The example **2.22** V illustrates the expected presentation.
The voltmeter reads **1.1** V
